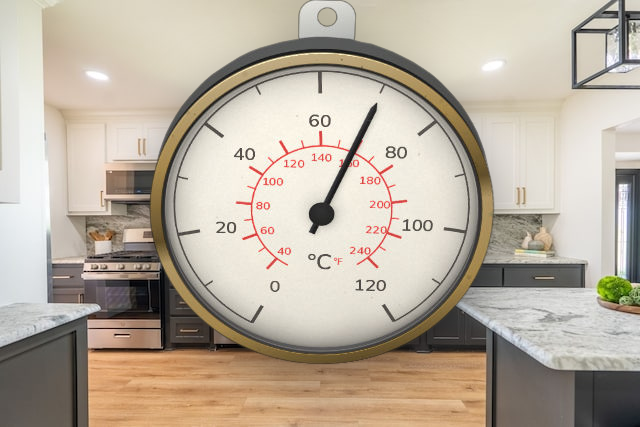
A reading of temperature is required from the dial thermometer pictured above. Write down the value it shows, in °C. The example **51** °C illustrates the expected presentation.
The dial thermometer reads **70** °C
